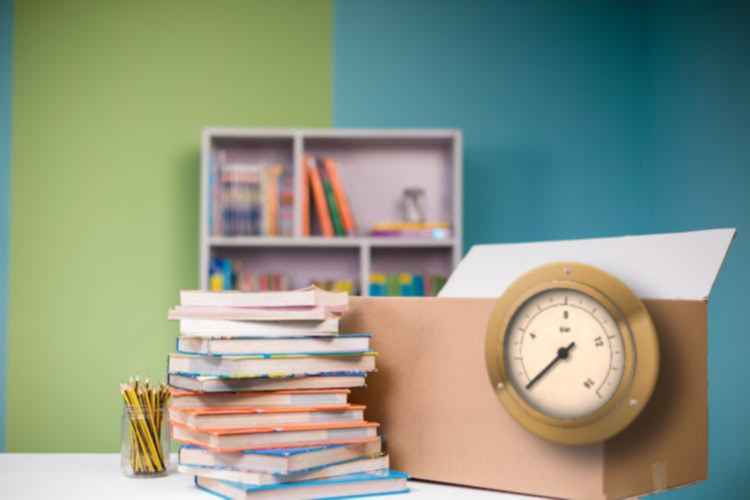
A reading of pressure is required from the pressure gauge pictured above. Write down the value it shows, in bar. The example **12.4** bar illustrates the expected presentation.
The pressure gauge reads **0** bar
